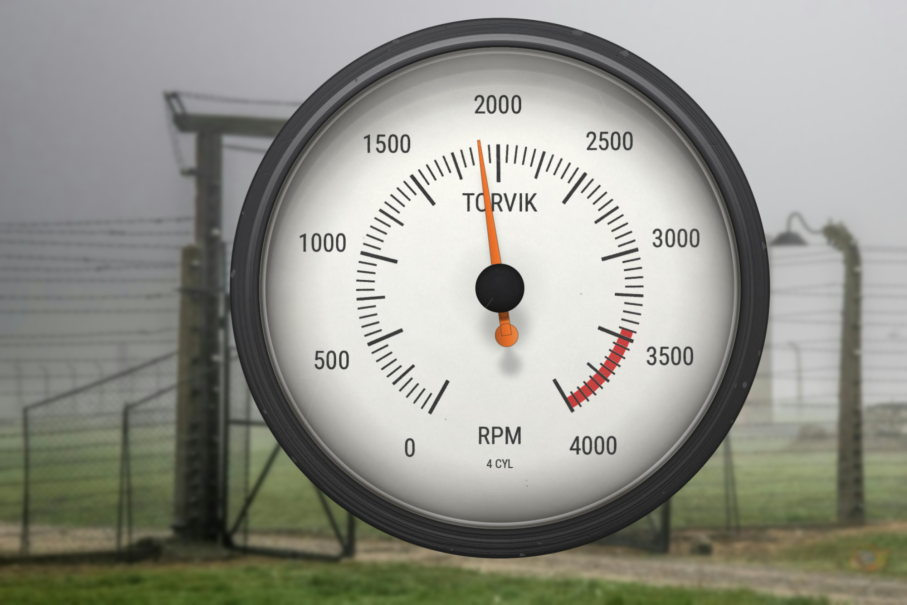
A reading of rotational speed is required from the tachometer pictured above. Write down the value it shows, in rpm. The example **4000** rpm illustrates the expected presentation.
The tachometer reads **1900** rpm
